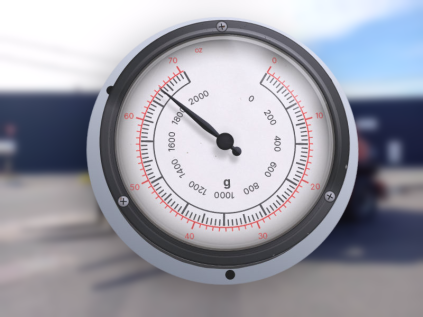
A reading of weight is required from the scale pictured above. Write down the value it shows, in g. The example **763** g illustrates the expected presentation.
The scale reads **1860** g
